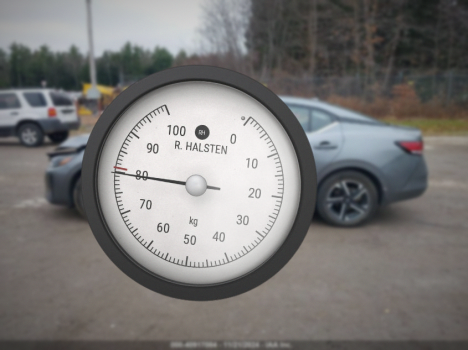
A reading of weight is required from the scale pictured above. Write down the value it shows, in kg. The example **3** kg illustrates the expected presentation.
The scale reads **80** kg
